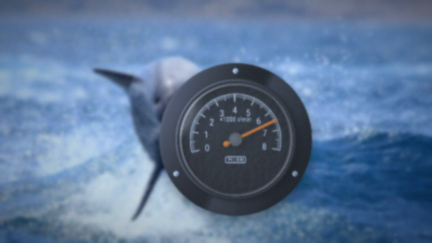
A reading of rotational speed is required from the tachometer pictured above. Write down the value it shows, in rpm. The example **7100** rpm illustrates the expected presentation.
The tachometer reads **6500** rpm
